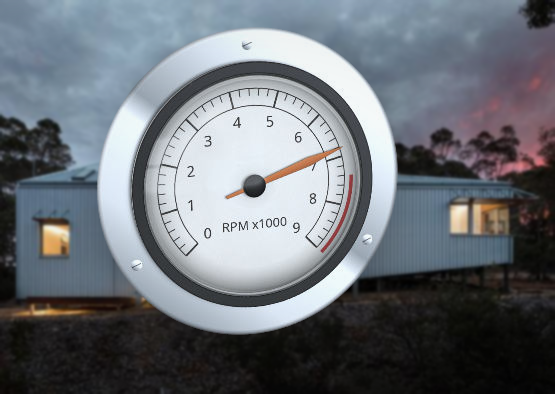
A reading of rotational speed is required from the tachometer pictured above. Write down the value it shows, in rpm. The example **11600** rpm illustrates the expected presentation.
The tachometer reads **6800** rpm
